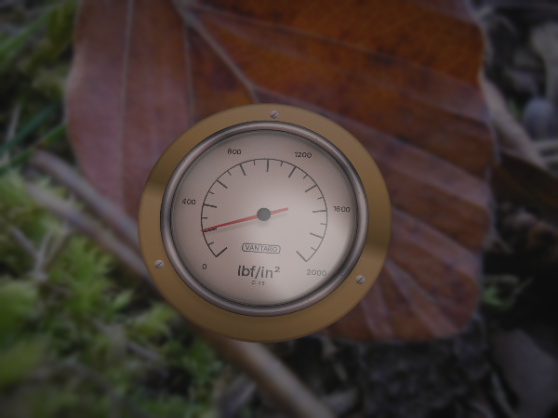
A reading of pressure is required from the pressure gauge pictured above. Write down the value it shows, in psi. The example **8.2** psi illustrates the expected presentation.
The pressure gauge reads **200** psi
